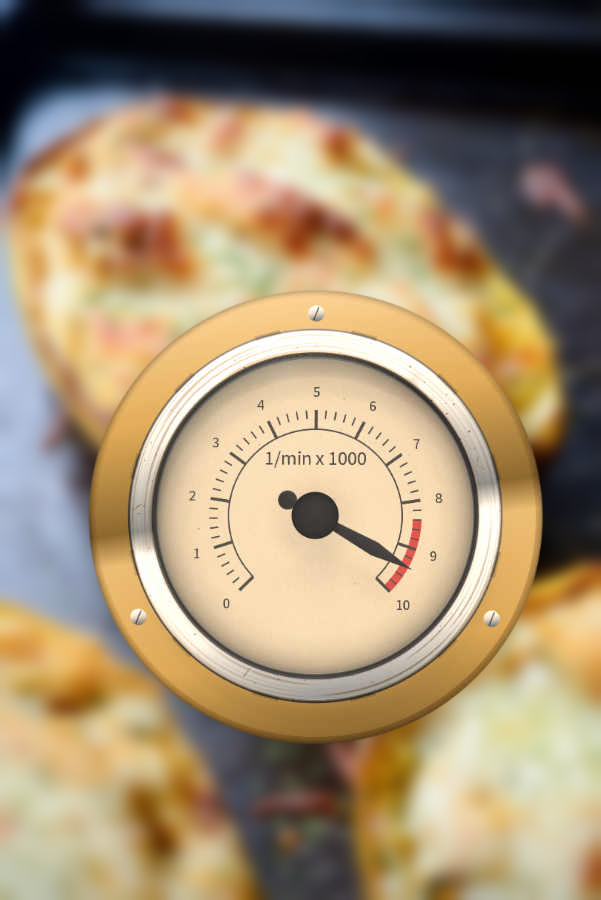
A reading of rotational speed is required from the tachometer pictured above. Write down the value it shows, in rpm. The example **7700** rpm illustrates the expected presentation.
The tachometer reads **9400** rpm
